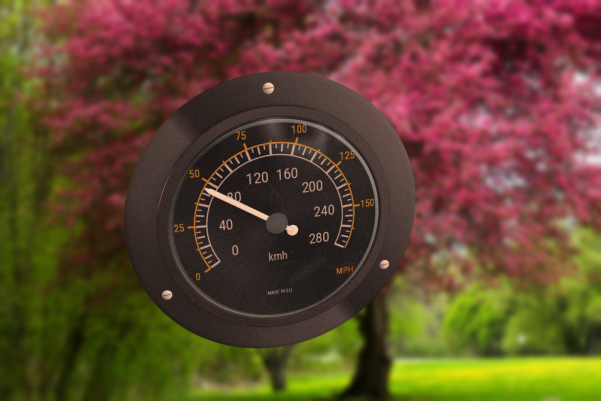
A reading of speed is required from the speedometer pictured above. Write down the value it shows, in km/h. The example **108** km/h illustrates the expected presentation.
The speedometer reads **75** km/h
